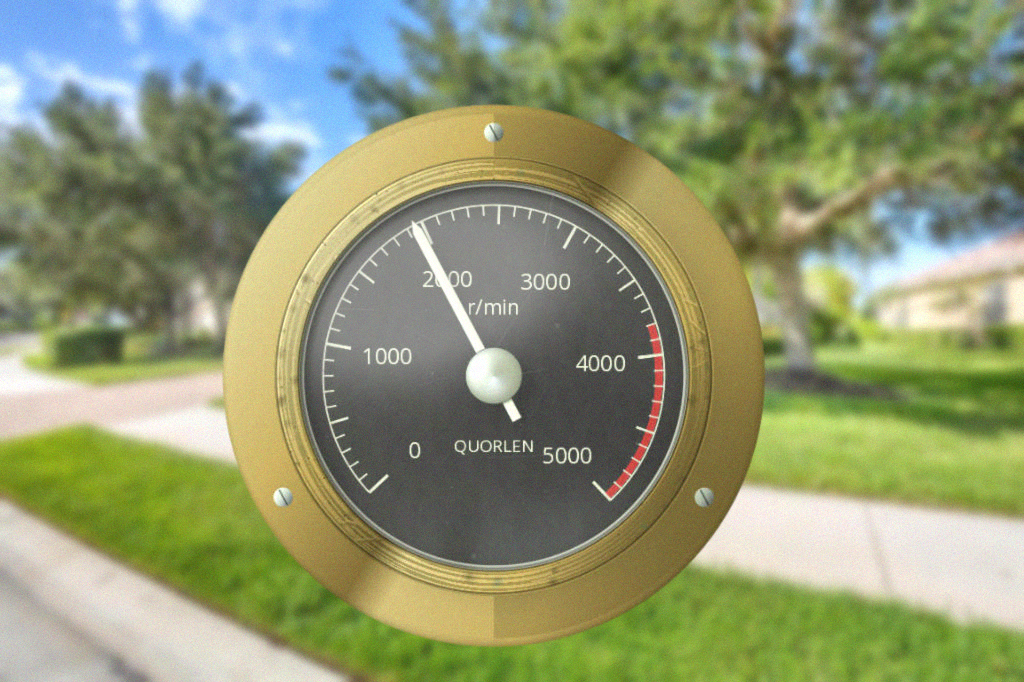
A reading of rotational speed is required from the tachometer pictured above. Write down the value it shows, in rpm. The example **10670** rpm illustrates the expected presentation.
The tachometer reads **1950** rpm
